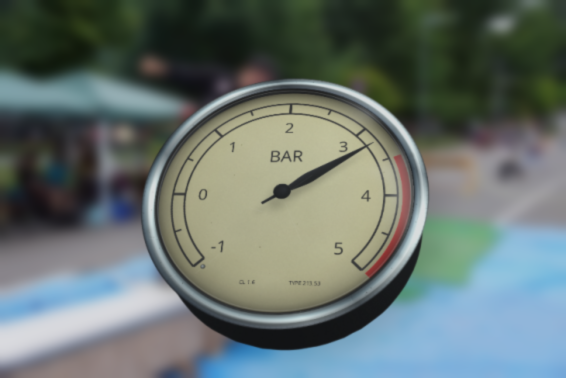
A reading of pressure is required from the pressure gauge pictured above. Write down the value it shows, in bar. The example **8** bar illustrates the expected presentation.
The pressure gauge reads **3.25** bar
